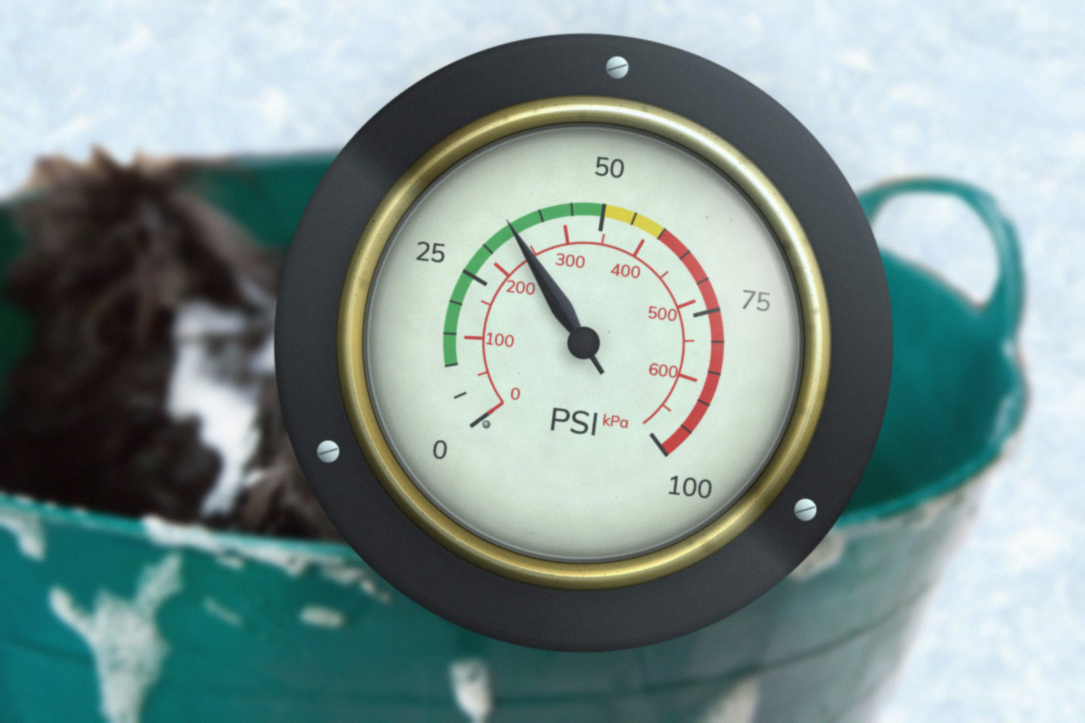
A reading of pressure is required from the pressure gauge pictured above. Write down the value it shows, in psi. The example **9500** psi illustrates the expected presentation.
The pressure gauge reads **35** psi
